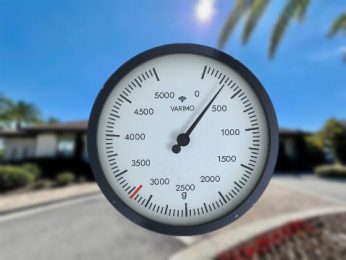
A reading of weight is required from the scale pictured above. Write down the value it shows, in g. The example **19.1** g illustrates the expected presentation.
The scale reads **300** g
